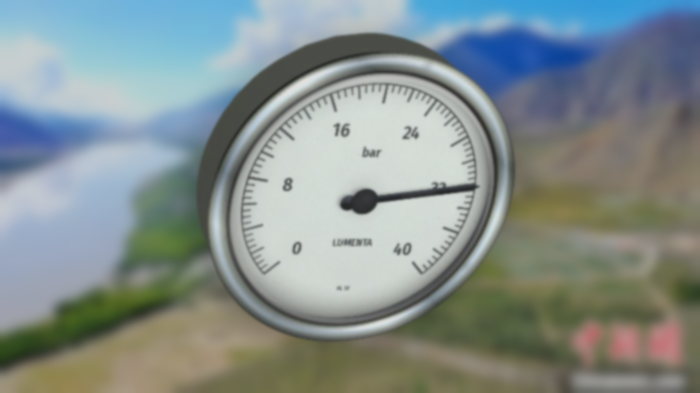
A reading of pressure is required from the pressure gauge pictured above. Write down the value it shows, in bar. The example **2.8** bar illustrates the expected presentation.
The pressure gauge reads **32** bar
